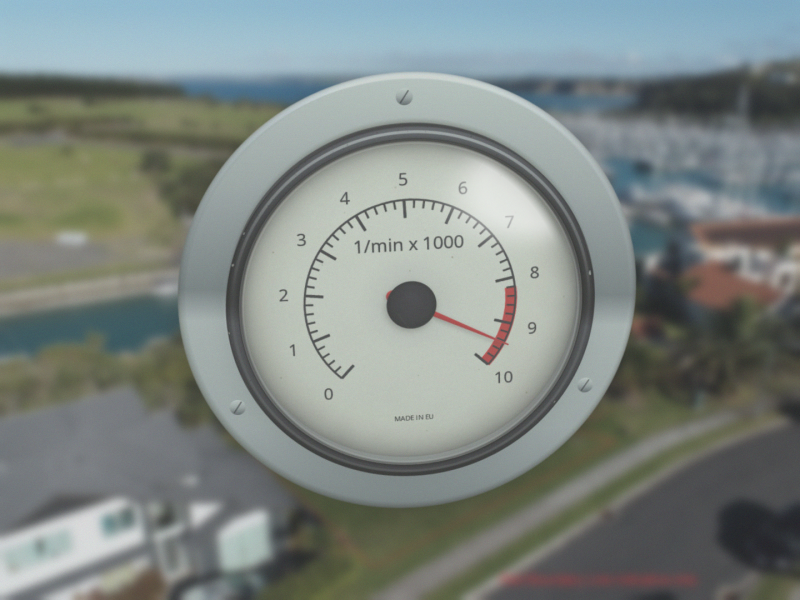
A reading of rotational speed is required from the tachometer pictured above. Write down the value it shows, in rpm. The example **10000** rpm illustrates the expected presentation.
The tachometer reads **9400** rpm
